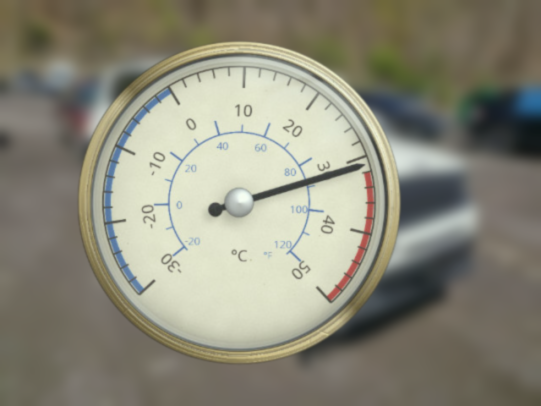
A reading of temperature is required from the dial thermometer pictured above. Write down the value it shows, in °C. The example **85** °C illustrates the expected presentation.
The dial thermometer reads **31** °C
